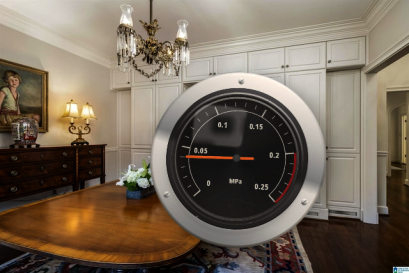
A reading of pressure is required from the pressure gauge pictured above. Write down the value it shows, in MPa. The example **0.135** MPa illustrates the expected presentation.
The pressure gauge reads **0.04** MPa
